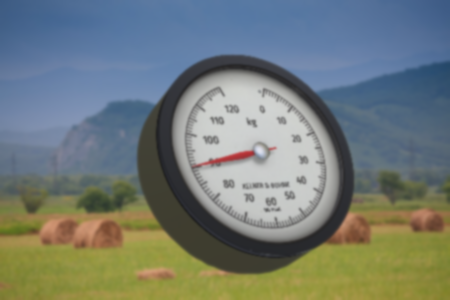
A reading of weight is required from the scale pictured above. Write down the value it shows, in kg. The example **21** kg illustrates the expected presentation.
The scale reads **90** kg
